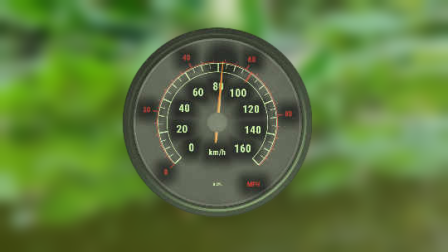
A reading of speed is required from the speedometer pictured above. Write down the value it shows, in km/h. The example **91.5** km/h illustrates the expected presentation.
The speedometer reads **82.5** km/h
